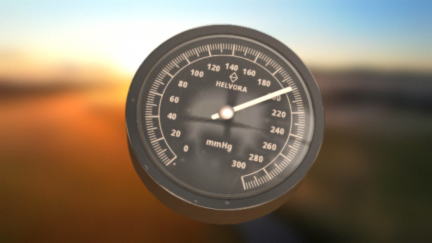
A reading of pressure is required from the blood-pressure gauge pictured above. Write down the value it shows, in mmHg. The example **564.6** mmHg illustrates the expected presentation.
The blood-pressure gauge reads **200** mmHg
